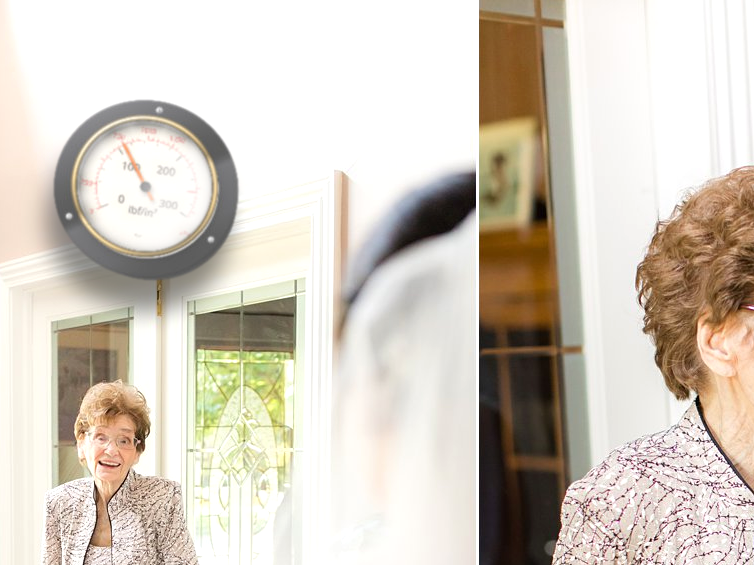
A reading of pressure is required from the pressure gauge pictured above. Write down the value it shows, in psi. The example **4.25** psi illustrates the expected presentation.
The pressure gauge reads **110** psi
